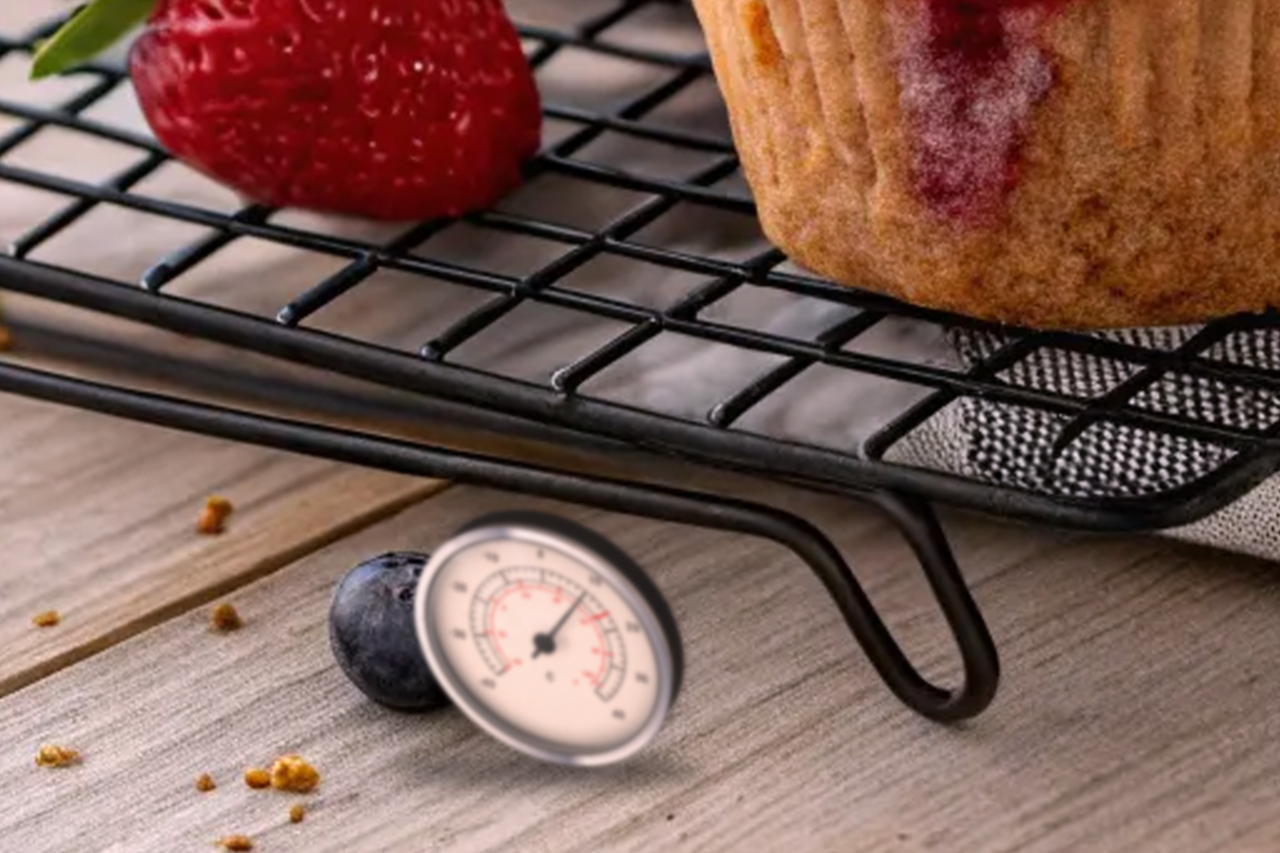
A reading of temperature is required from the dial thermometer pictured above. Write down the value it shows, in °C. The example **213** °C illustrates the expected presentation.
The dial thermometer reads **10** °C
